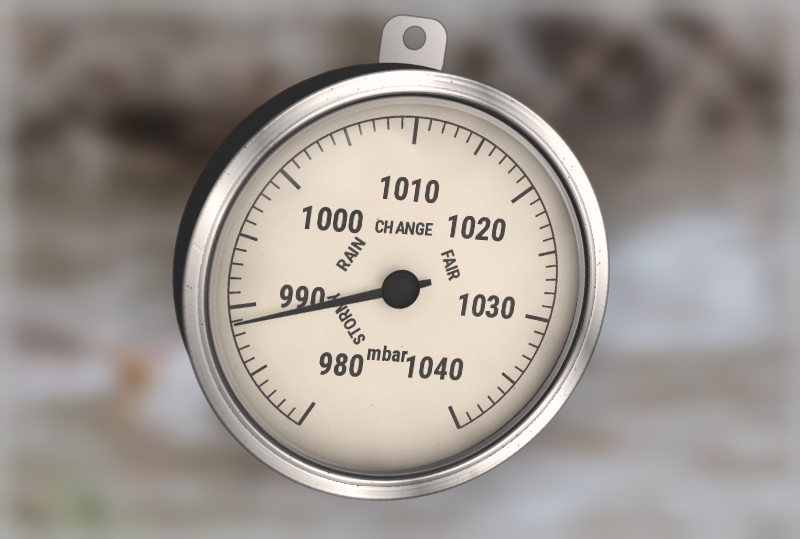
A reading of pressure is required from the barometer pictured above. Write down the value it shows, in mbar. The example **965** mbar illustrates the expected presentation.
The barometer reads **989** mbar
